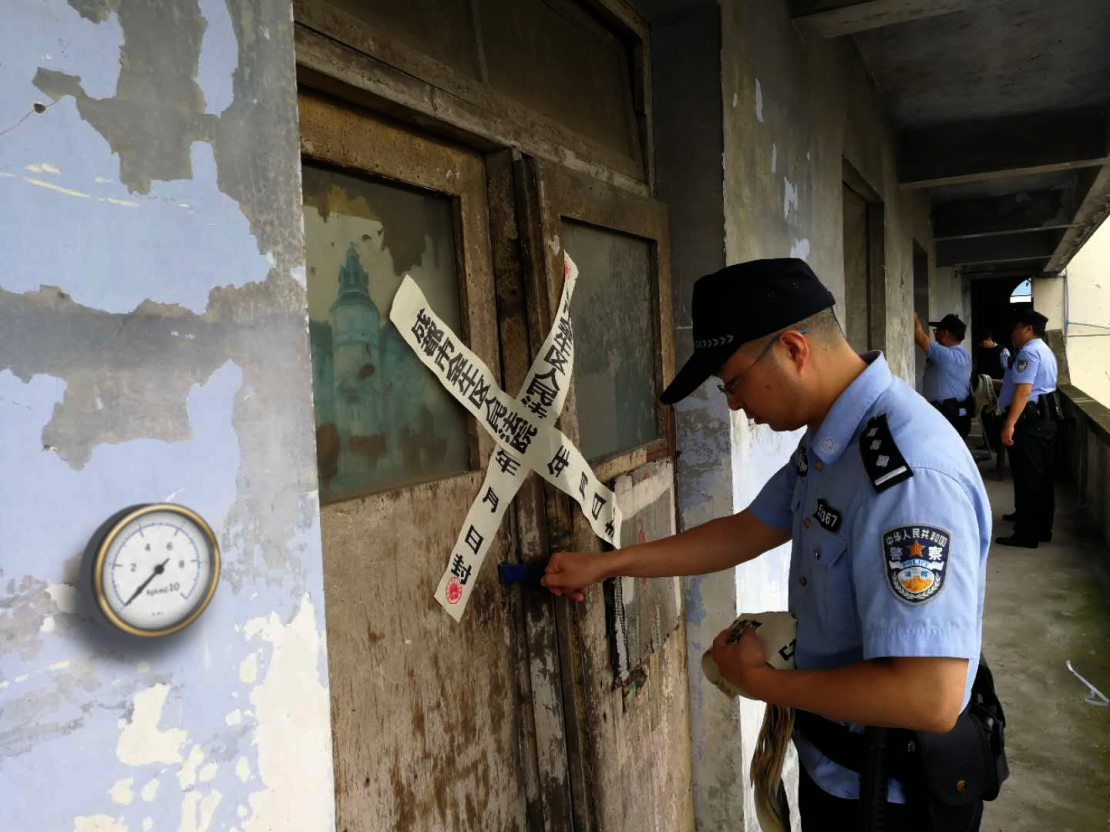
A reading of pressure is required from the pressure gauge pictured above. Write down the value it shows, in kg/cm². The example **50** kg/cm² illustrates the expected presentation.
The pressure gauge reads **0** kg/cm²
